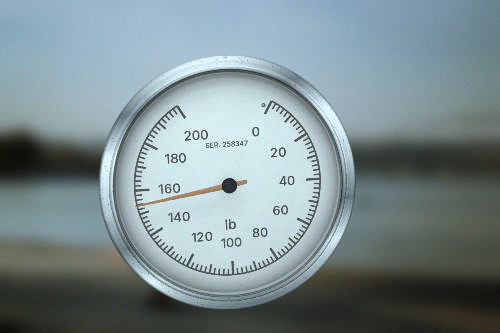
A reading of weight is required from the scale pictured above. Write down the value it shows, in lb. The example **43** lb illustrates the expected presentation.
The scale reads **154** lb
